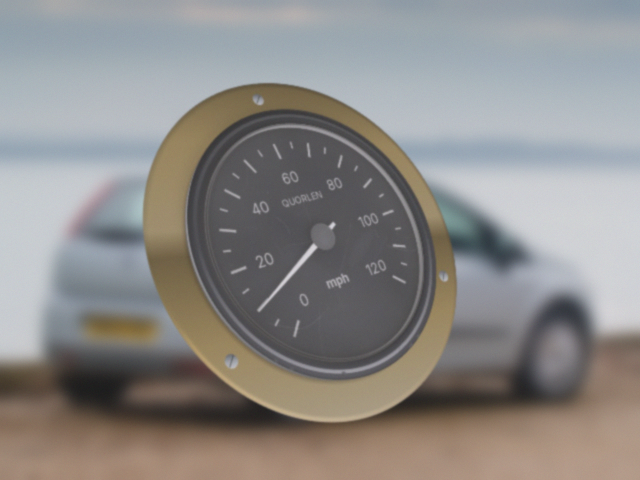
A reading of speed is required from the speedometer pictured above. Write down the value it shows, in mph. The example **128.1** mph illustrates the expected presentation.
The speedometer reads **10** mph
